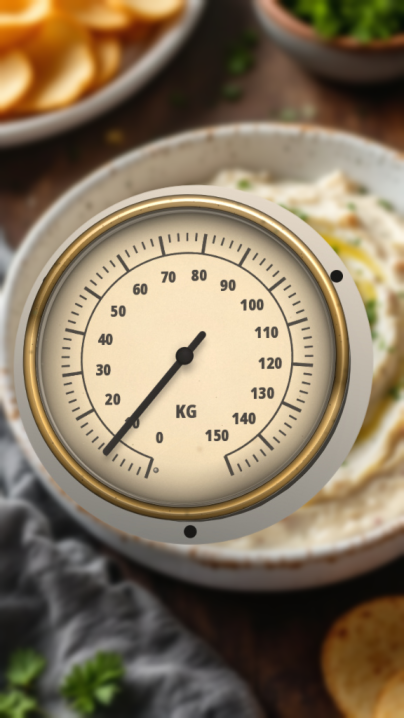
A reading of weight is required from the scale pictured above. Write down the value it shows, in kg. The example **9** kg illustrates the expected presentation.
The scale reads **10** kg
